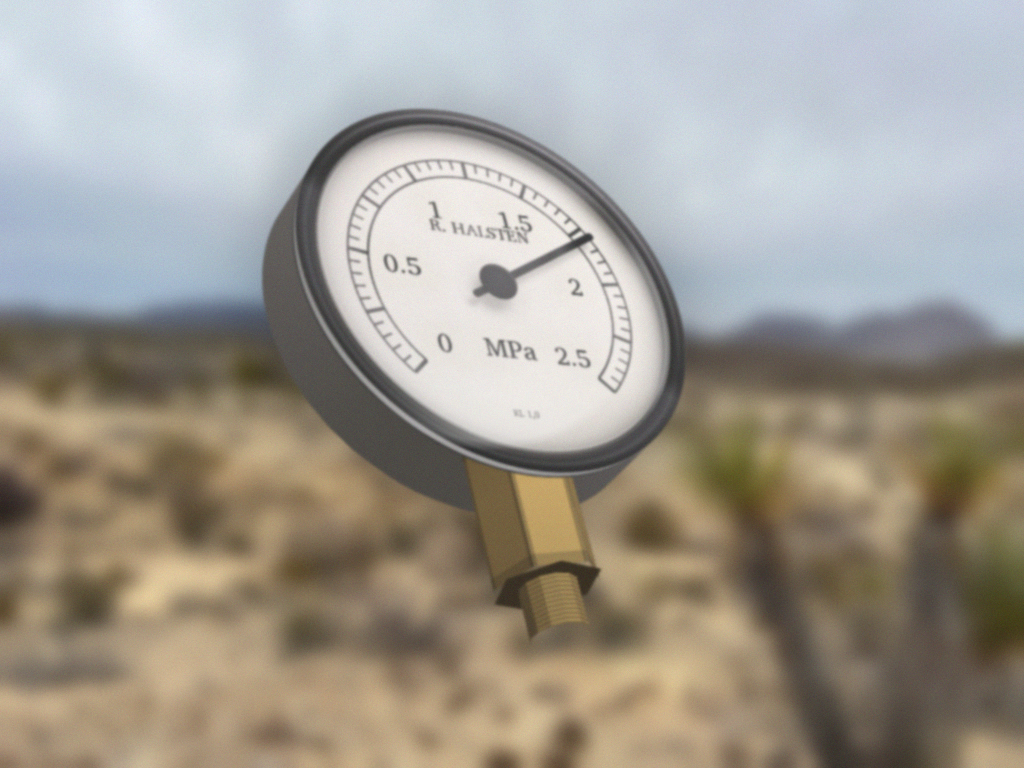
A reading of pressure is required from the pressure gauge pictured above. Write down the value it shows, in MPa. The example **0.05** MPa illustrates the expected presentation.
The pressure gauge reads **1.8** MPa
